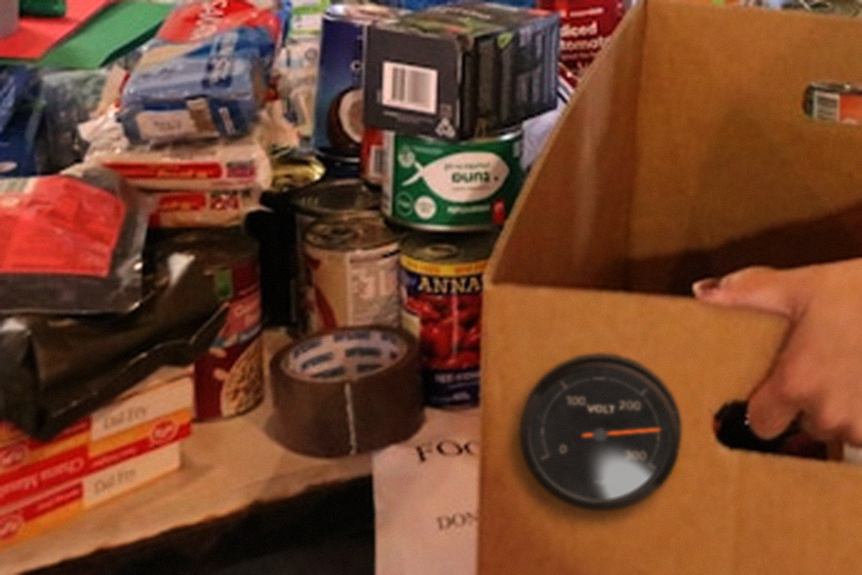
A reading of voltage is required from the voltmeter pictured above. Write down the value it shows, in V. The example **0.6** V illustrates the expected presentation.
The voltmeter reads **250** V
